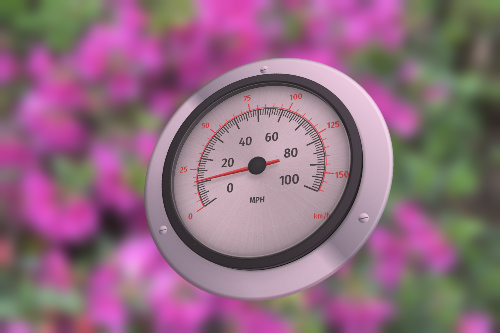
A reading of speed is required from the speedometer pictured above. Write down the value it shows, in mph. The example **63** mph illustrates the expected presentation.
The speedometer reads **10** mph
